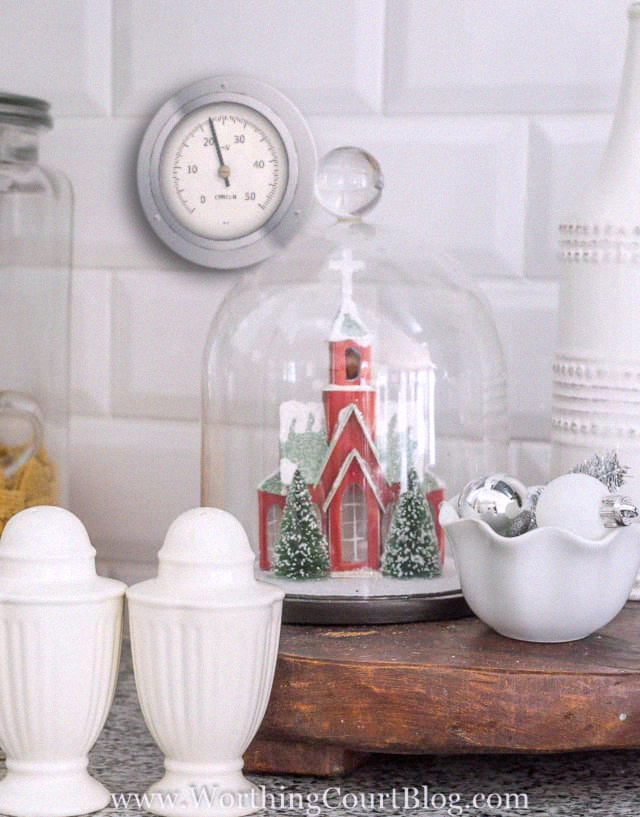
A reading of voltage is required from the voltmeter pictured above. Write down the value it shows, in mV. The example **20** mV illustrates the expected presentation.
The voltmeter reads **22.5** mV
